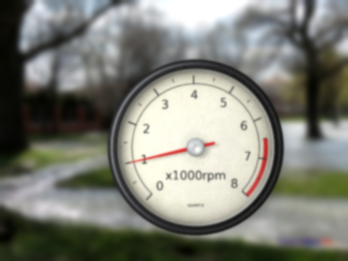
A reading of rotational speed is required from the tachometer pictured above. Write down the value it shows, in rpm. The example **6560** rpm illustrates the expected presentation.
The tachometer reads **1000** rpm
